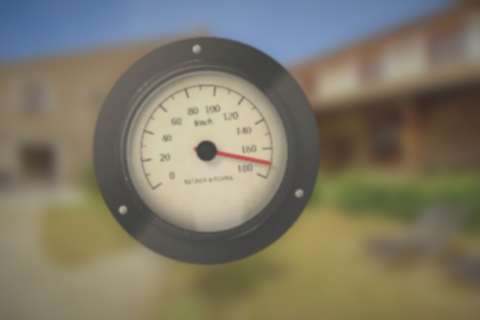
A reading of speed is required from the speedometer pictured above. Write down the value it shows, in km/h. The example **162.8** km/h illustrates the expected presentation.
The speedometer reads **170** km/h
